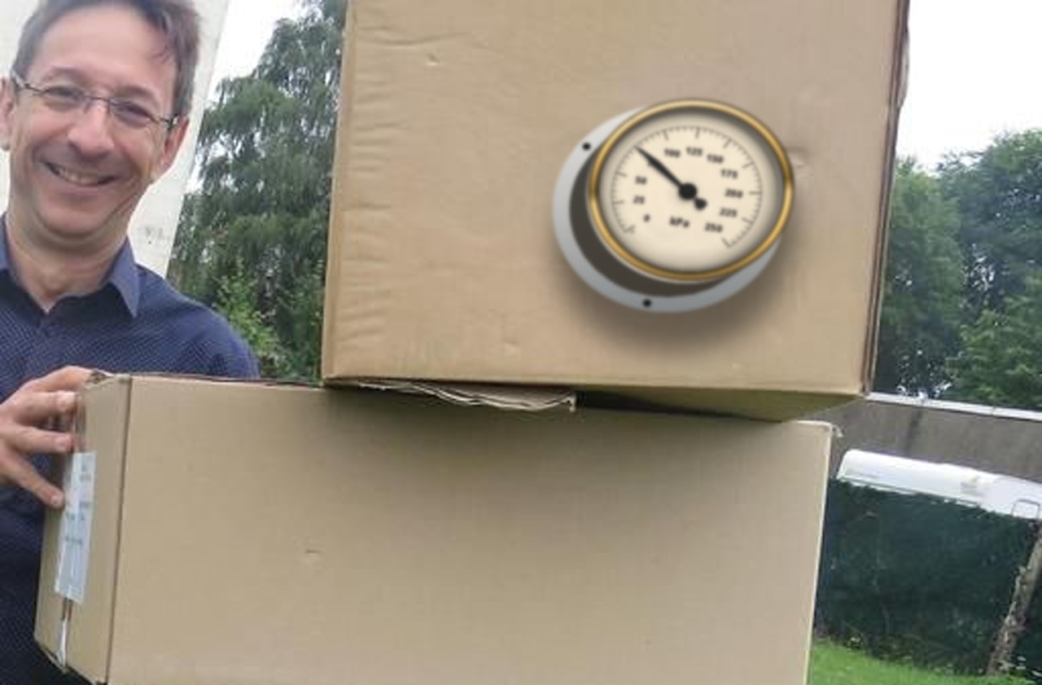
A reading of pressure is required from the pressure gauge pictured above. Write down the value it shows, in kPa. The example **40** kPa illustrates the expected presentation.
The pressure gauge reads **75** kPa
